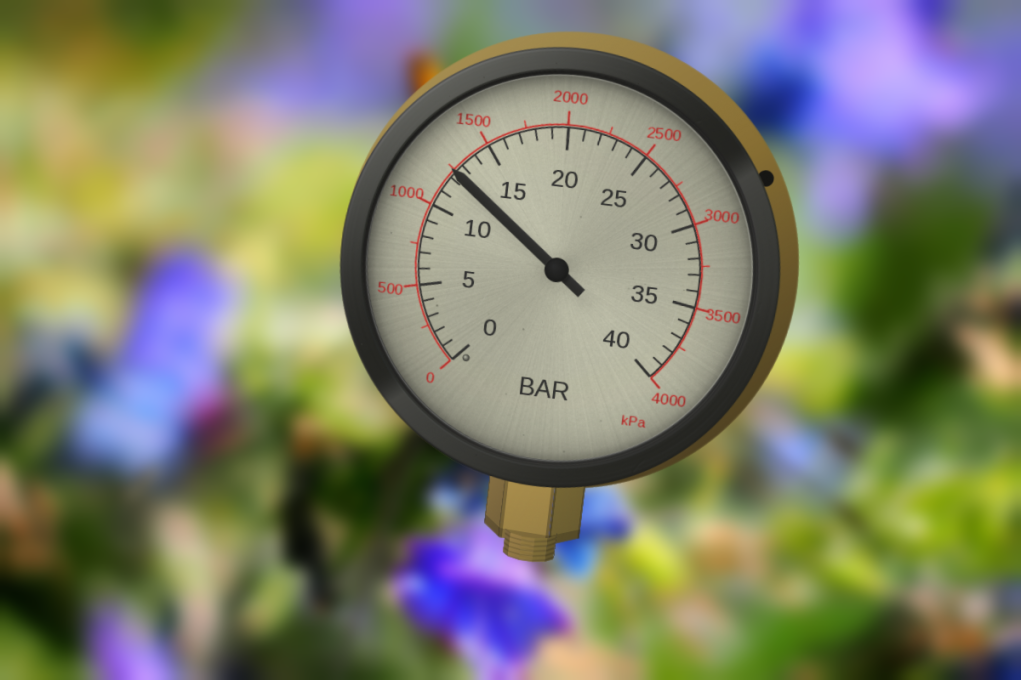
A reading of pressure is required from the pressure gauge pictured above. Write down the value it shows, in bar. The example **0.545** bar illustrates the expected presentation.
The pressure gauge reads **12.5** bar
